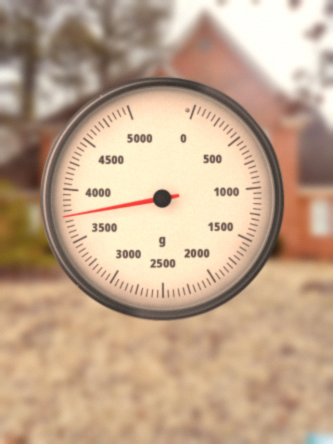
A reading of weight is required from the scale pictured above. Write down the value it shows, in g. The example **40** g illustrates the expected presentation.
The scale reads **3750** g
